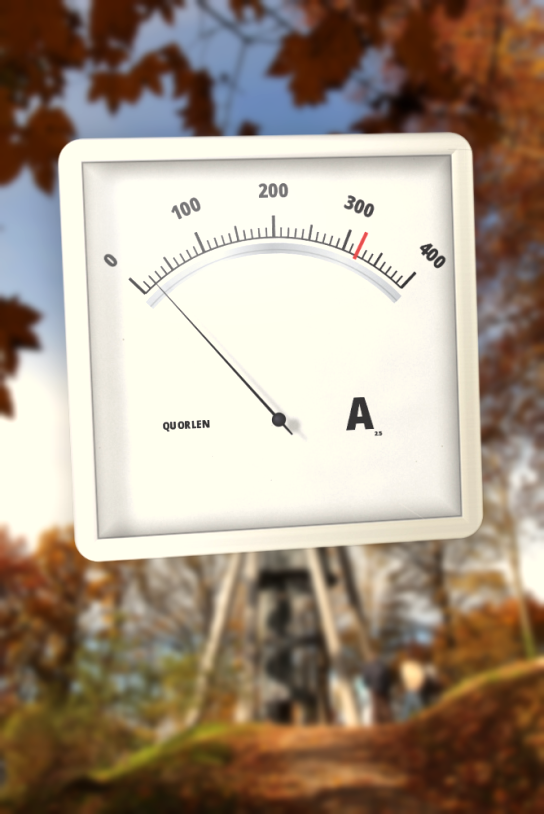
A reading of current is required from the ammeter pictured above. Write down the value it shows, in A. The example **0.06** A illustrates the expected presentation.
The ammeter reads **20** A
